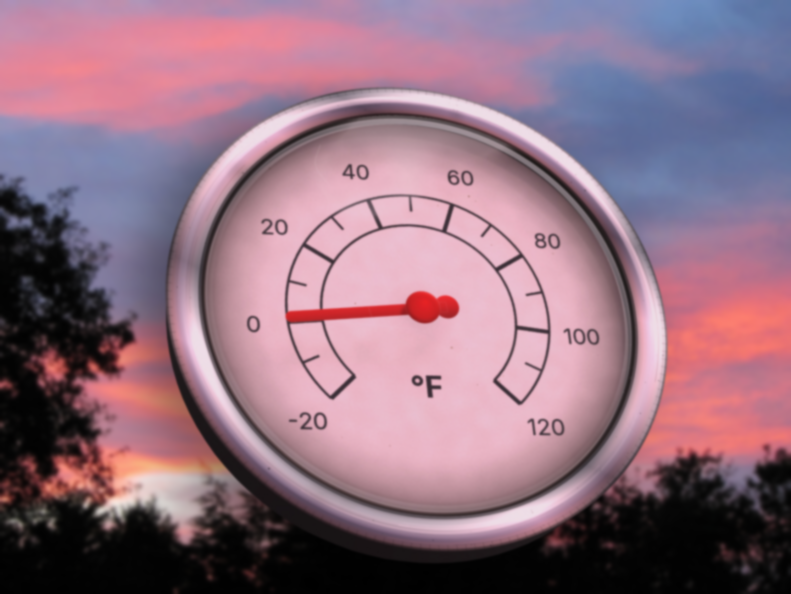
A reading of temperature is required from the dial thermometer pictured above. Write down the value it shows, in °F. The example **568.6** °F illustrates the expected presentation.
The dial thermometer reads **0** °F
